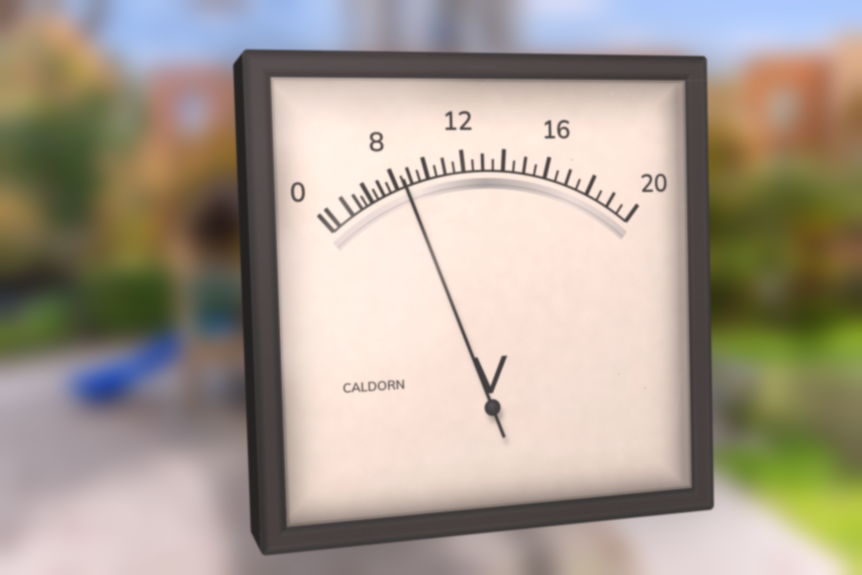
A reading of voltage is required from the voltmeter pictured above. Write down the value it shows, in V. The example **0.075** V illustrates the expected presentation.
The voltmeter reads **8.5** V
